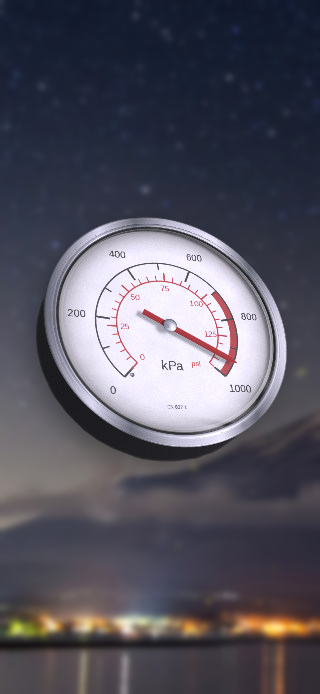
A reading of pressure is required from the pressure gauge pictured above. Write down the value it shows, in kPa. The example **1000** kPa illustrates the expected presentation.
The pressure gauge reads **950** kPa
